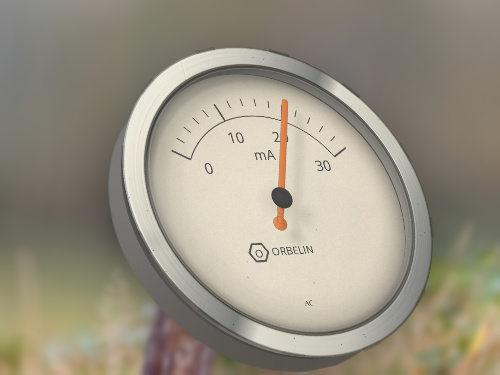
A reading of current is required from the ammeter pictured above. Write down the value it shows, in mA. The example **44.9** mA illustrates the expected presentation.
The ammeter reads **20** mA
